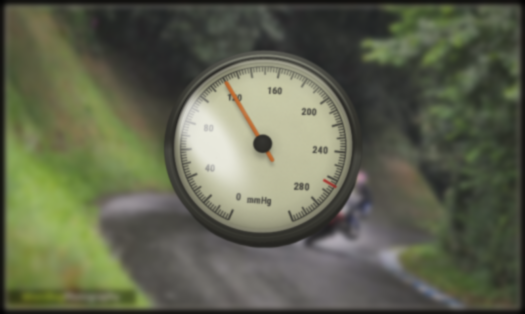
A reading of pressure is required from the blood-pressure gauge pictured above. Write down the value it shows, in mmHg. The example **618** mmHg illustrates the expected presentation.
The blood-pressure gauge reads **120** mmHg
